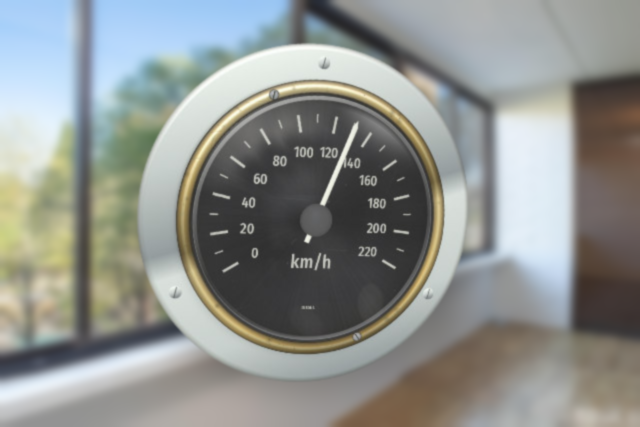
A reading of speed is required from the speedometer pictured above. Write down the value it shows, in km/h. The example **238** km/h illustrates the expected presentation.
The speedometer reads **130** km/h
